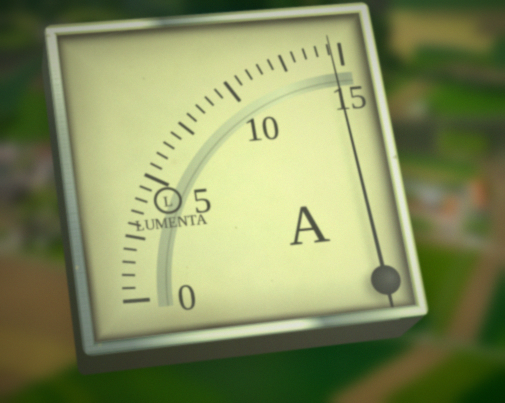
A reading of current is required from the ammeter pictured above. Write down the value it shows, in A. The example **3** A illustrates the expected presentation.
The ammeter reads **14.5** A
